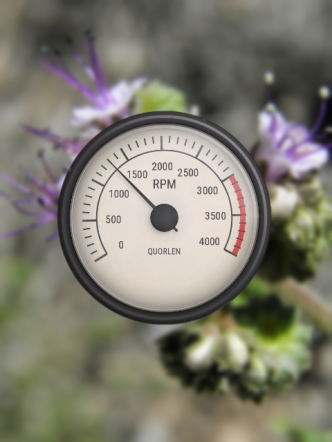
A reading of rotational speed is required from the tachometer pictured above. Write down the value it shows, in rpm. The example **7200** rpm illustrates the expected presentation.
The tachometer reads **1300** rpm
